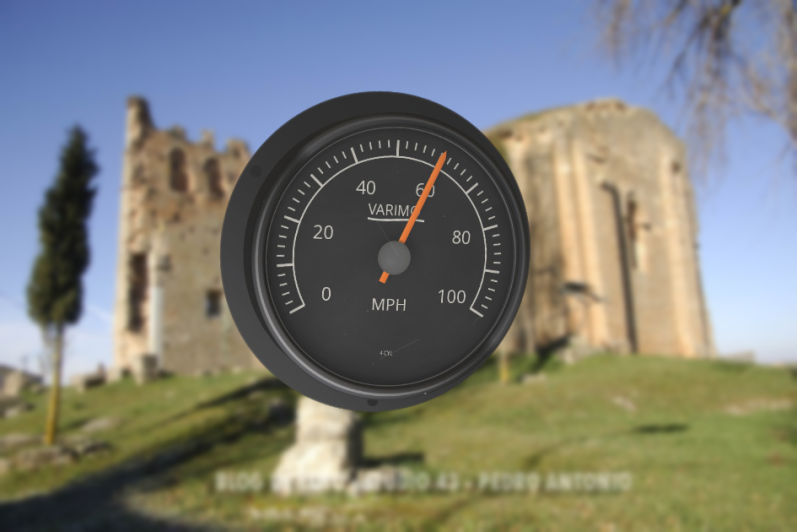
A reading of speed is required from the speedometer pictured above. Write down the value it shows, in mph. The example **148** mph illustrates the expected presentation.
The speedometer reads **60** mph
